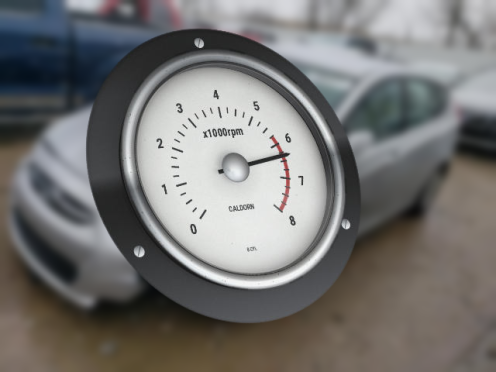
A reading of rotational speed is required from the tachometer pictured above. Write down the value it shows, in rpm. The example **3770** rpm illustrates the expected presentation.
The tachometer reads **6375** rpm
